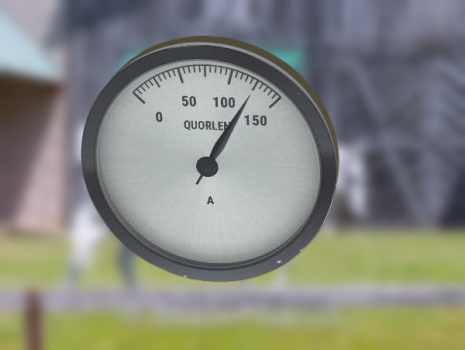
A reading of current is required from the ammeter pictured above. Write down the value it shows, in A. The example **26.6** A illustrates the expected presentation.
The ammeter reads **125** A
